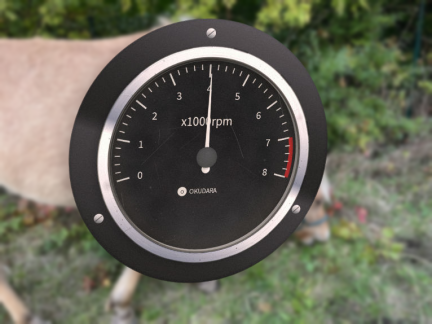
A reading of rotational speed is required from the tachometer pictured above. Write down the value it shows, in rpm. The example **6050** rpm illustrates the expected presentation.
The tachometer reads **4000** rpm
